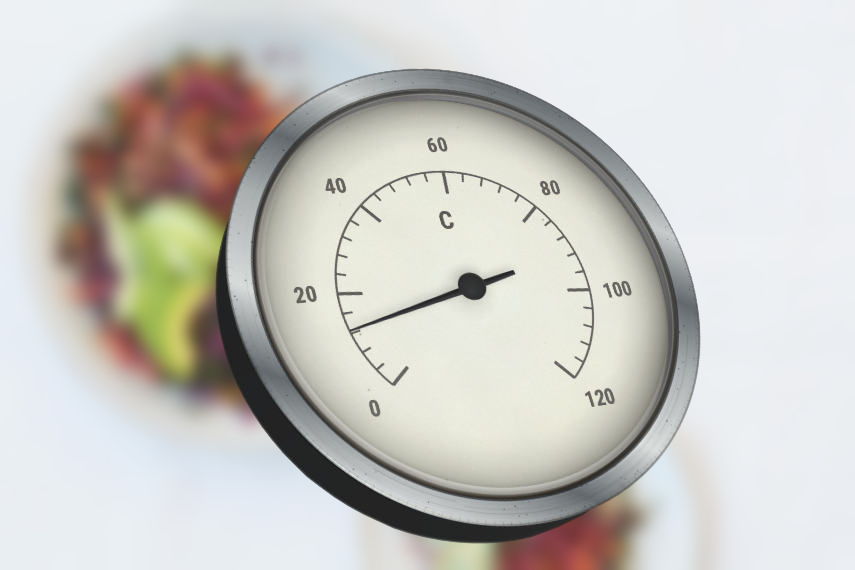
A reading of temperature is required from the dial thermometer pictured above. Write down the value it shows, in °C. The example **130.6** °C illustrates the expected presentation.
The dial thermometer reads **12** °C
